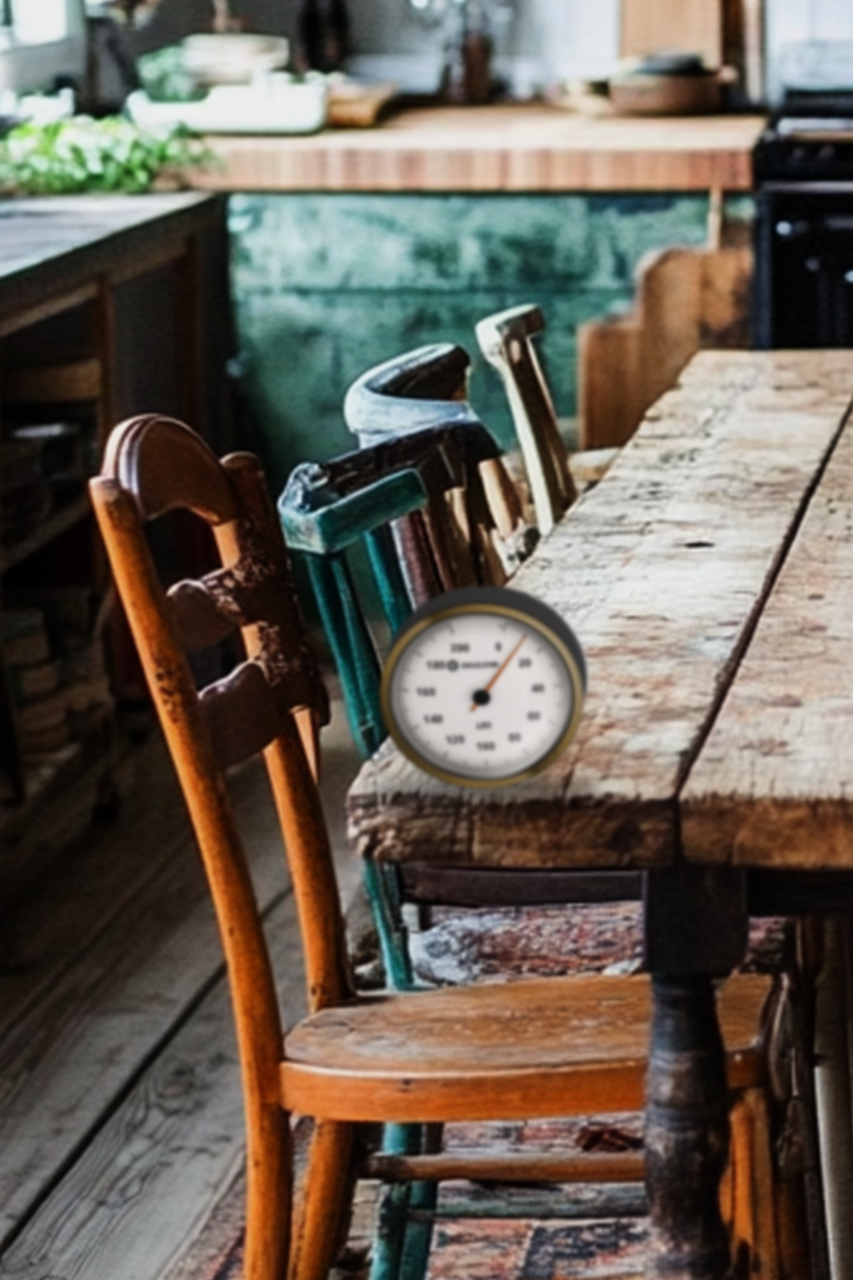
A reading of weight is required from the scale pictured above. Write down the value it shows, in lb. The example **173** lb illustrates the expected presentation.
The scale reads **10** lb
